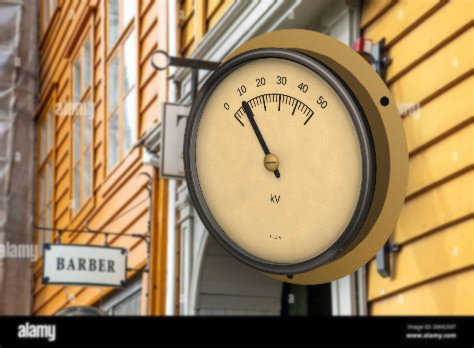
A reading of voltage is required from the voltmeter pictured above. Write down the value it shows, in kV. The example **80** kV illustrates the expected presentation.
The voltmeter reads **10** kV
